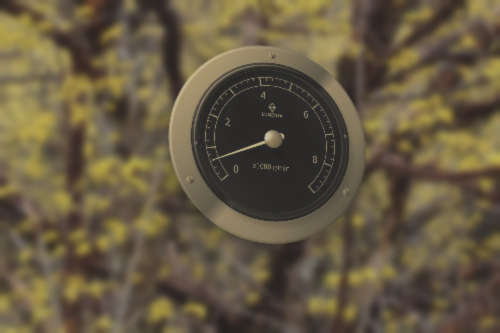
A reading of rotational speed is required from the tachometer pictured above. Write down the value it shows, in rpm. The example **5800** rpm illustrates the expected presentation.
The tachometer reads **600** rpm
